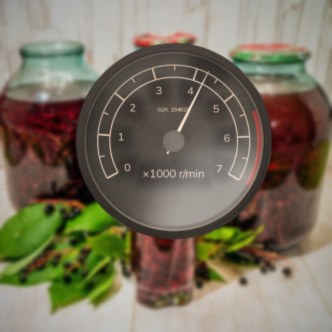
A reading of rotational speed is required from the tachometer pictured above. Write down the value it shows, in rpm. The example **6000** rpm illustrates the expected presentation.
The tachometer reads **4250** rpm
